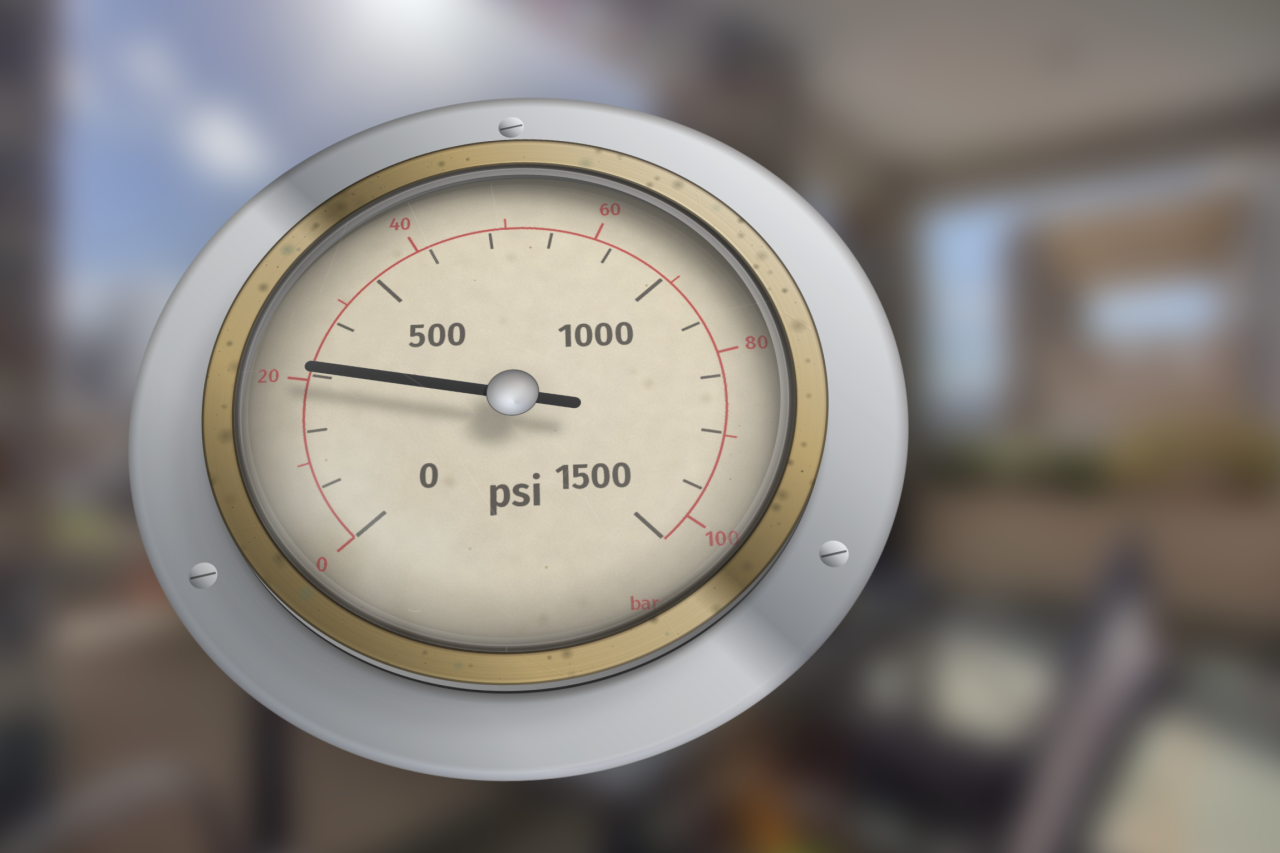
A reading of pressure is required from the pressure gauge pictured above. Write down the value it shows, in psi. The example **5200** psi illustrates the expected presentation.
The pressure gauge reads **300** psi
